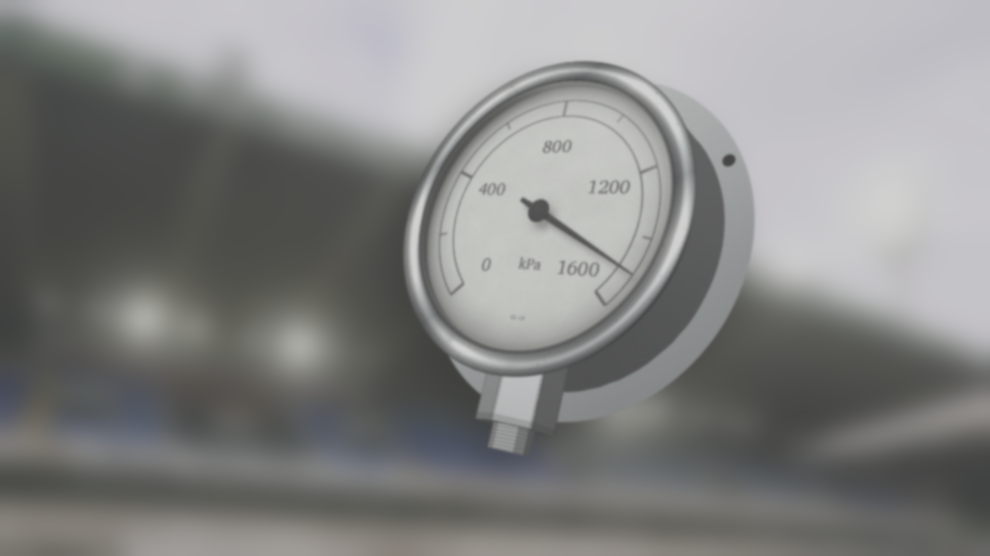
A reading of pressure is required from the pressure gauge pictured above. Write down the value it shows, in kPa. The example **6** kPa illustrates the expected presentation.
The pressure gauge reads **1500** kPa
